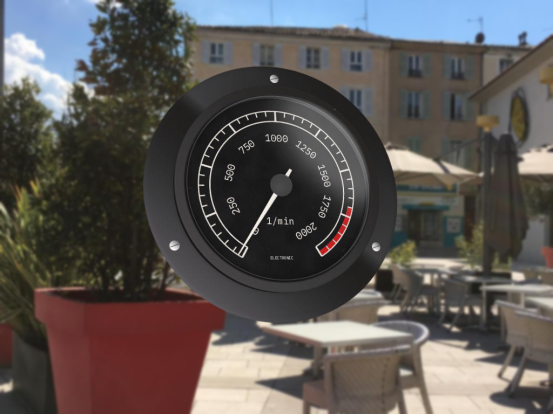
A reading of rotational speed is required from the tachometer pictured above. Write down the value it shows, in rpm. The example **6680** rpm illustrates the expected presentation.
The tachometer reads **25** rpm
